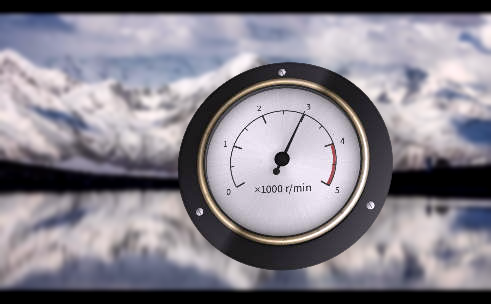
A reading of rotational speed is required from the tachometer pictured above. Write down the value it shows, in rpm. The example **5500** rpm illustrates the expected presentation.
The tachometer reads **3000** rpm
